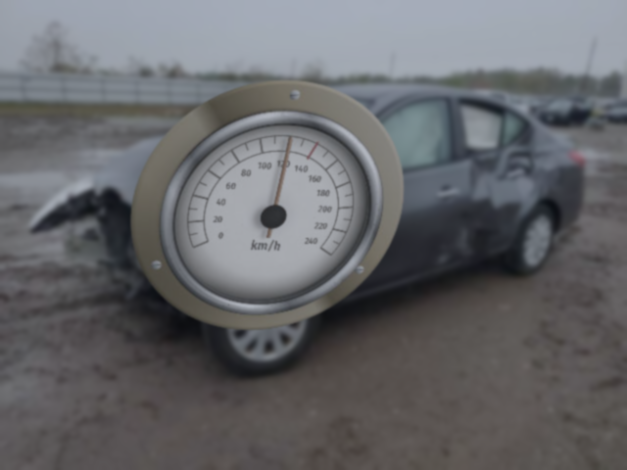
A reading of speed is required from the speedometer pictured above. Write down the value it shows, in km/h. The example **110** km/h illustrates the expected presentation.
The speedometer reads **120** km/h
